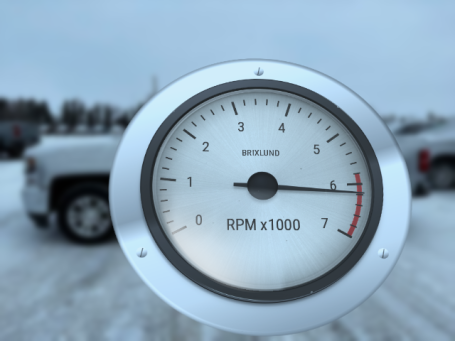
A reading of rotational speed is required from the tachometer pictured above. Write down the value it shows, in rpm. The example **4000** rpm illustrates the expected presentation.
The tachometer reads **6200** rpm
